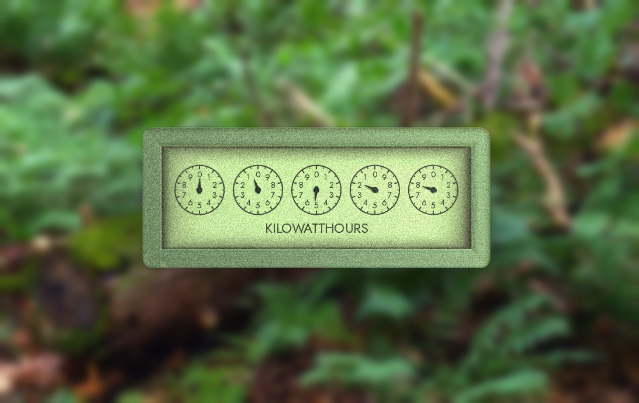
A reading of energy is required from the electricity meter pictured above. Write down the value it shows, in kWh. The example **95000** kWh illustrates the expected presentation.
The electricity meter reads **518** kWh
